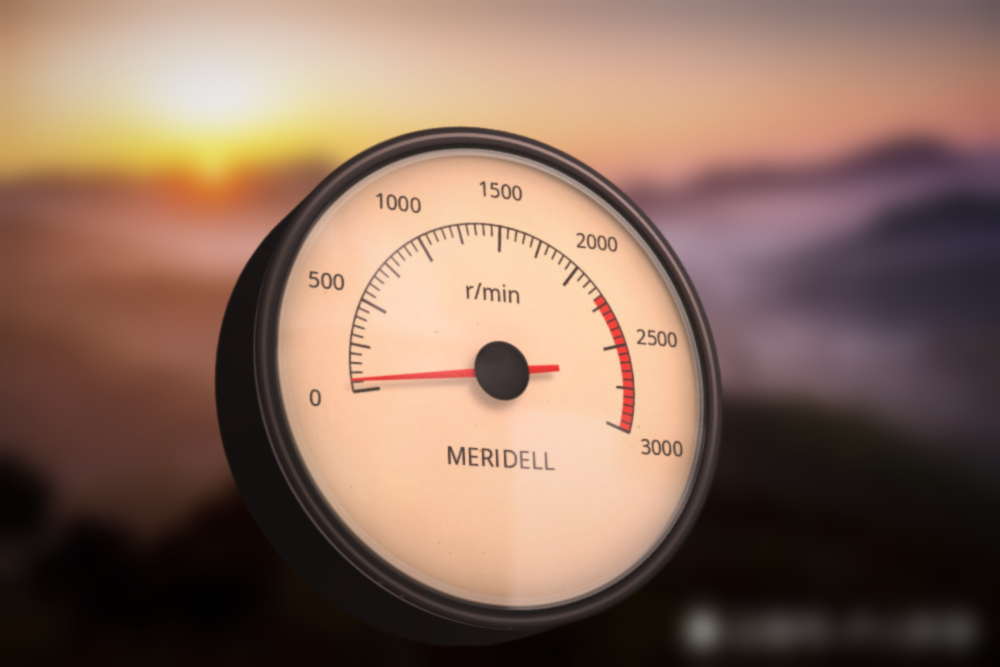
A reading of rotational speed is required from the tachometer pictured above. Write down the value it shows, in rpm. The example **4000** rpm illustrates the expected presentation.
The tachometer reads **50** rpm
